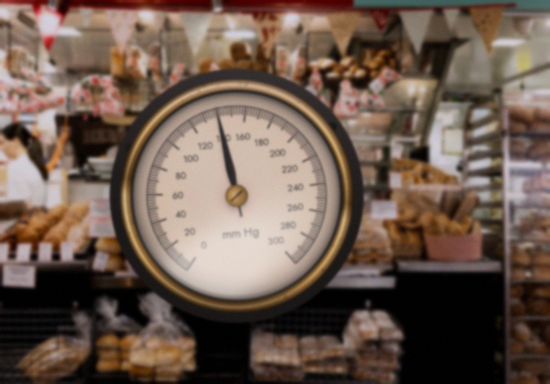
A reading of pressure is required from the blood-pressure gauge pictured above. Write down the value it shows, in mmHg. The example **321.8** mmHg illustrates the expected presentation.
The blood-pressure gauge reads **140** mmHg
